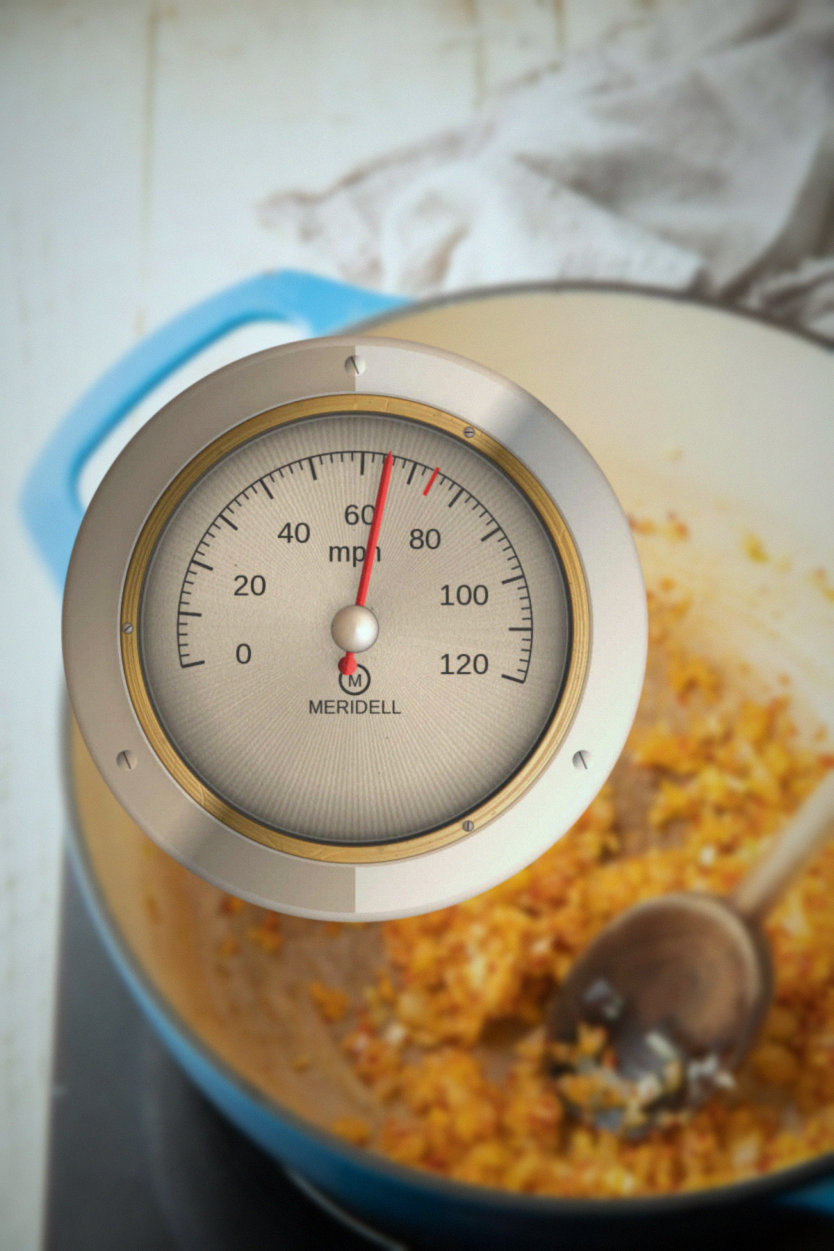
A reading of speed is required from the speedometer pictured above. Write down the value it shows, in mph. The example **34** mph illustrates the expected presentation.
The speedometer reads **65** mph
